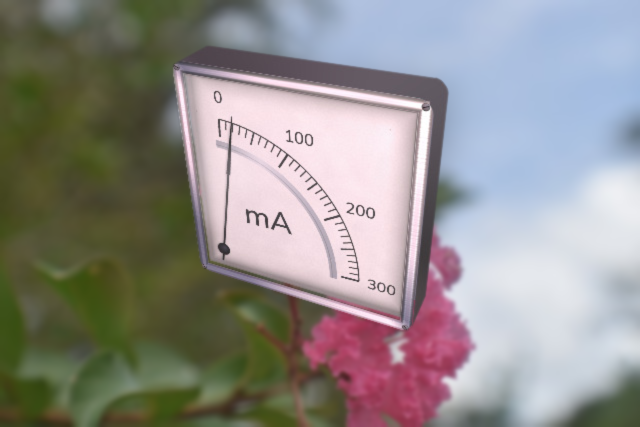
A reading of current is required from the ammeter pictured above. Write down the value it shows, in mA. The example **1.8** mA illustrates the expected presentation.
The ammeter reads **20** mA
